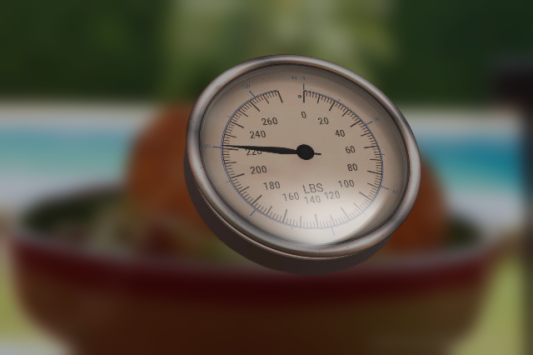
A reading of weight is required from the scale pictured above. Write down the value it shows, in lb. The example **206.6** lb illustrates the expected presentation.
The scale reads **220** lb
